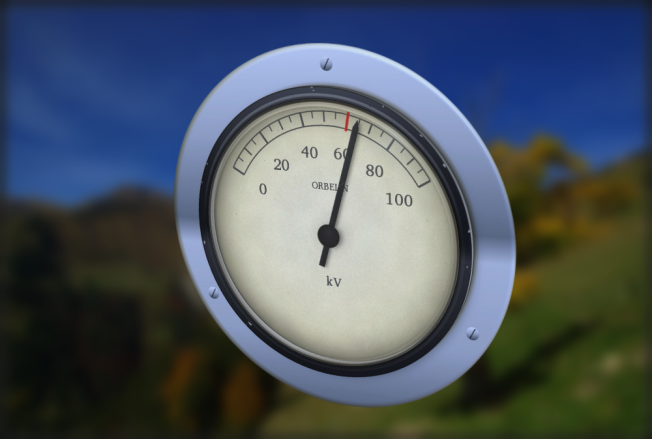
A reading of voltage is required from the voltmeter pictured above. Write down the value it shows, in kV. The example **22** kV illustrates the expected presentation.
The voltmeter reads **65** kV
